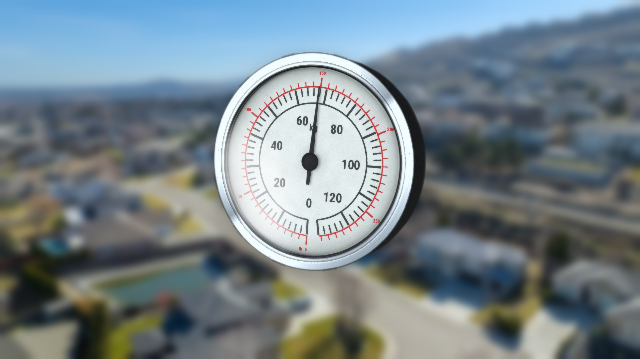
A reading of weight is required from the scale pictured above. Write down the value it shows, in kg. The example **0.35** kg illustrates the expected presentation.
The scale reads **68** kg
